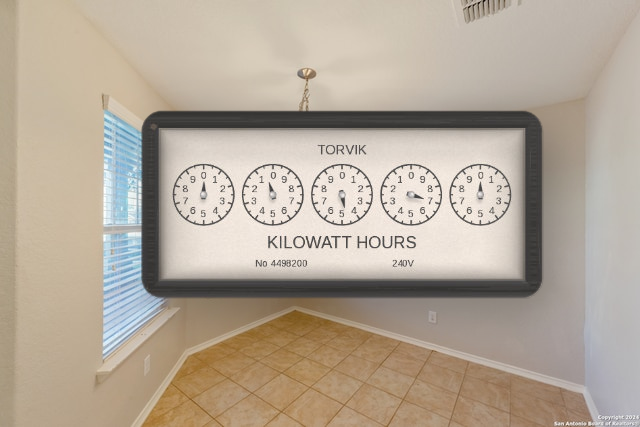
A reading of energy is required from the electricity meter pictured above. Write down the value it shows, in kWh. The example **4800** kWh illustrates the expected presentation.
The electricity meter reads **470** kWh
